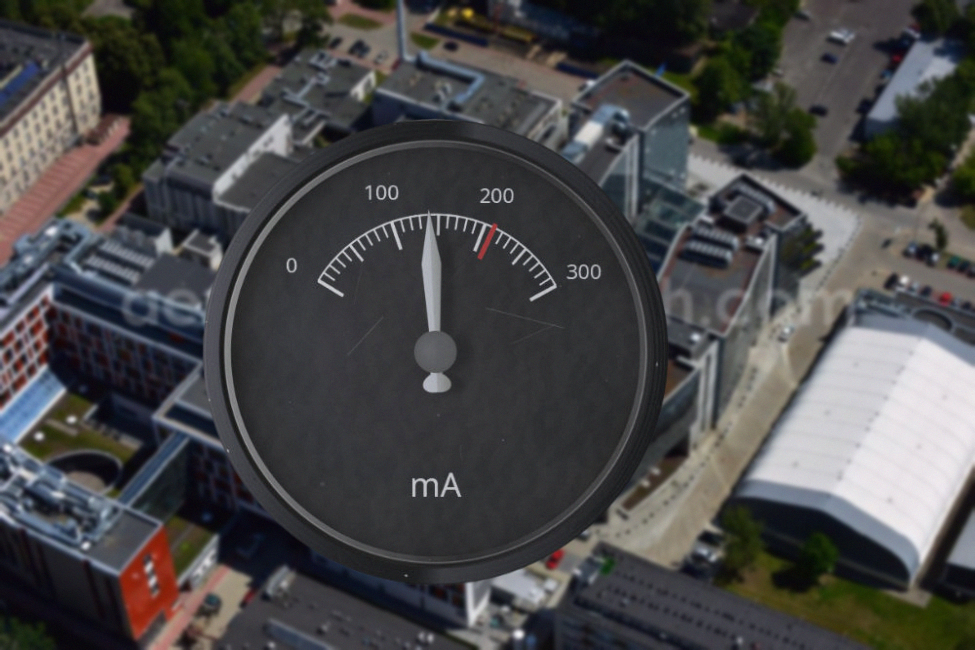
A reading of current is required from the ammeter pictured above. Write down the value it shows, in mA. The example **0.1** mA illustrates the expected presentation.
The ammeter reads **140** mA
